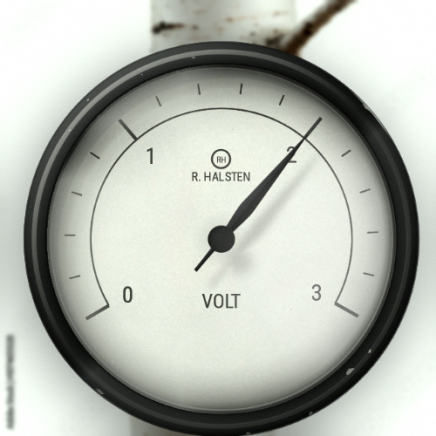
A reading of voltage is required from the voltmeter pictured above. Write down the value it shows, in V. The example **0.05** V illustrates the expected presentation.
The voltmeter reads **2** V
